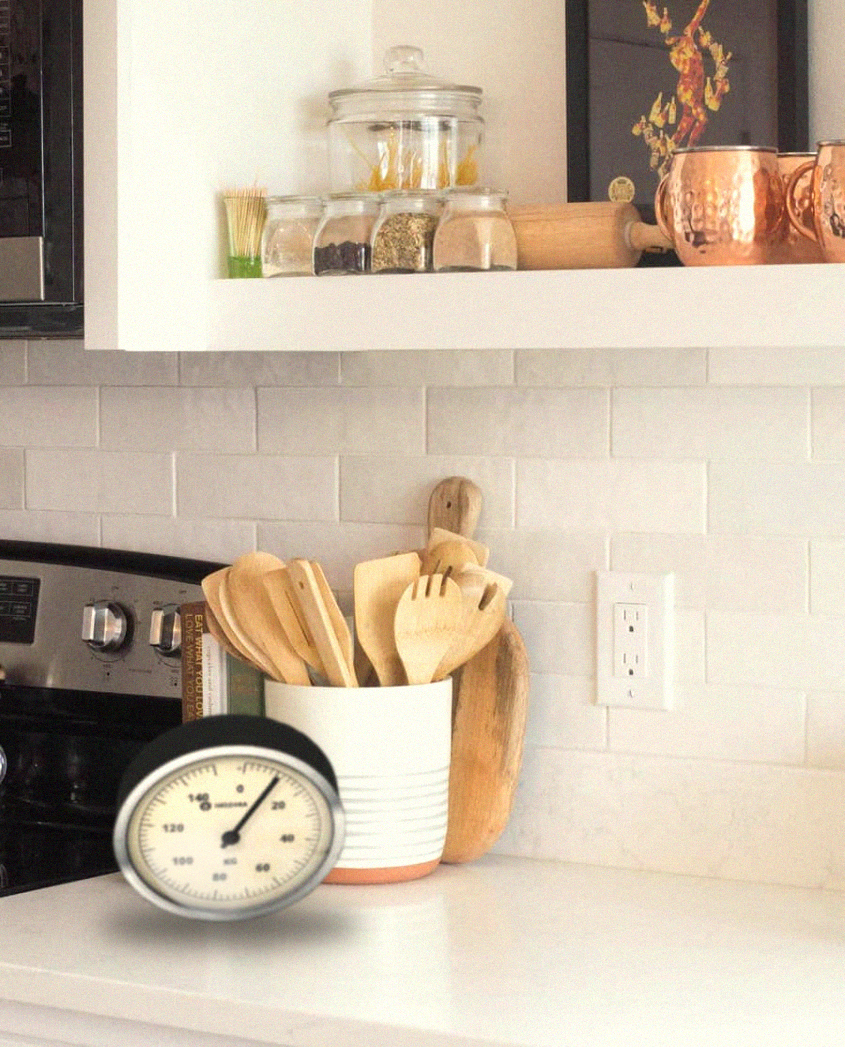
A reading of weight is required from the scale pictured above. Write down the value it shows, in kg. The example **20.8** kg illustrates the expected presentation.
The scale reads **10** kg
